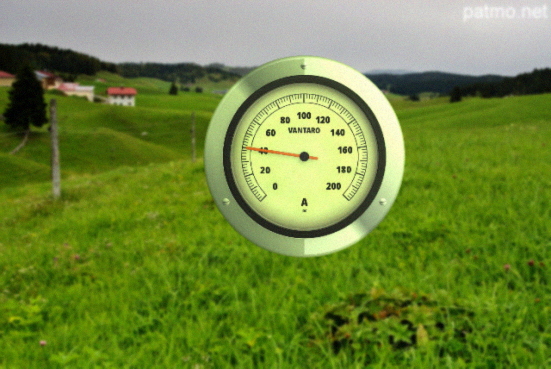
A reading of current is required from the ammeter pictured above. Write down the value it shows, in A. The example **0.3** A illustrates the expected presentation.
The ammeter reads **40** A
